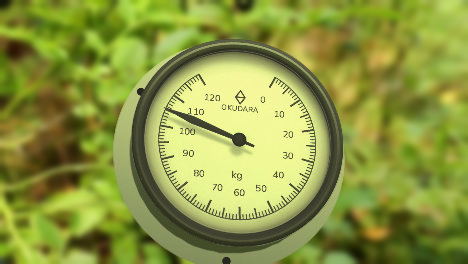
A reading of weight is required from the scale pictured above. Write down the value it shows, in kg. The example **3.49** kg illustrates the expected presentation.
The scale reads **105** kg
